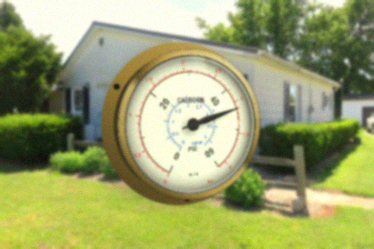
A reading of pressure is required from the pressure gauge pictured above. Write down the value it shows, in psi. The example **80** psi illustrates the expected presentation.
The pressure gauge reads **45** psi
